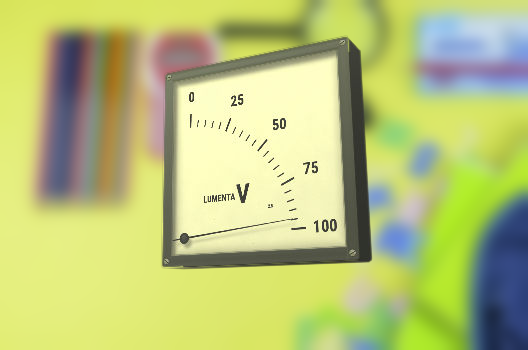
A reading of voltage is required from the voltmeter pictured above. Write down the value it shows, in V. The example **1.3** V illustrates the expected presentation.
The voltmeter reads **95** V
